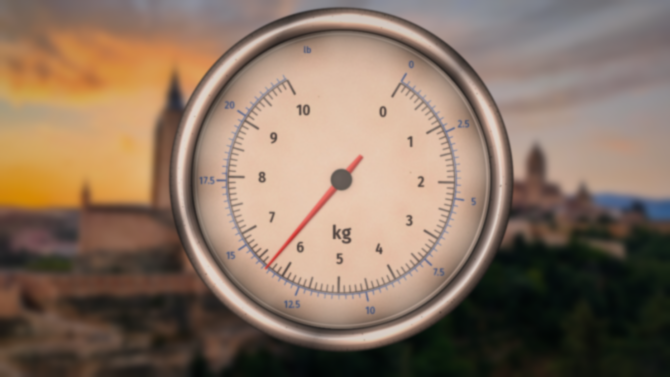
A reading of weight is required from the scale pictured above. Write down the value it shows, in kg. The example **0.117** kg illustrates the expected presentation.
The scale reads **6.3** kg
